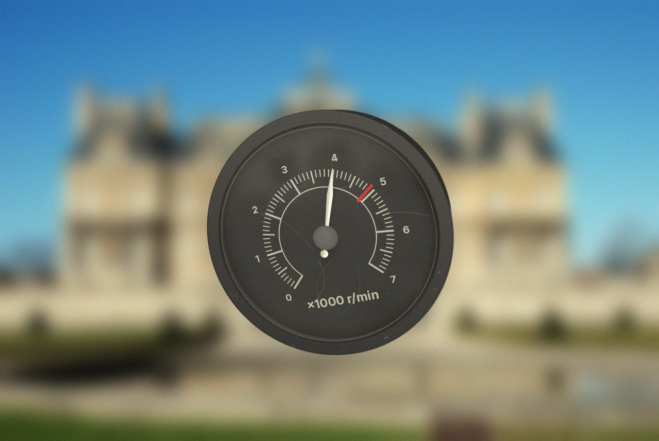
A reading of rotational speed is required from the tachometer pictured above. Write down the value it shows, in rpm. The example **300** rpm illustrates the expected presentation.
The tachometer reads **4000** rpm
